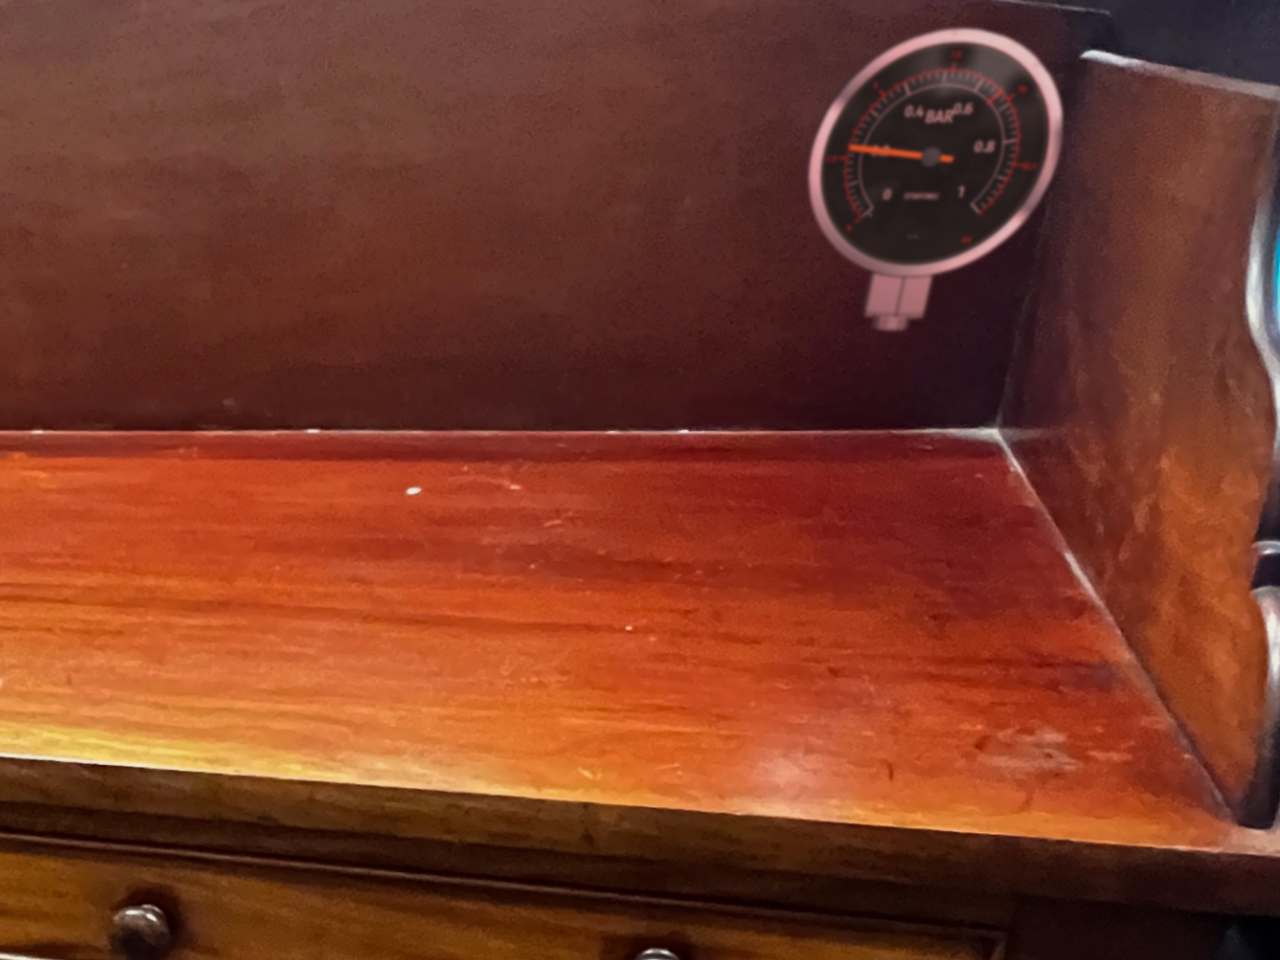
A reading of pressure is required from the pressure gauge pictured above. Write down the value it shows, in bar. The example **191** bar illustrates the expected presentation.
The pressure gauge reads **0.2** bar
